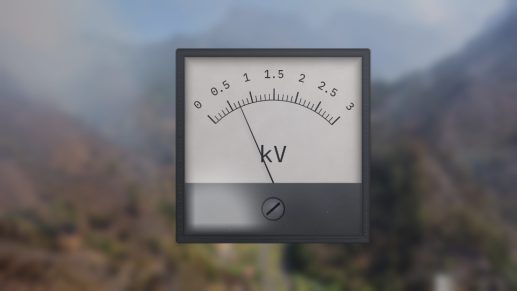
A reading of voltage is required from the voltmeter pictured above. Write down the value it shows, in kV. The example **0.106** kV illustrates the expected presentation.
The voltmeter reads **0.7** kV
